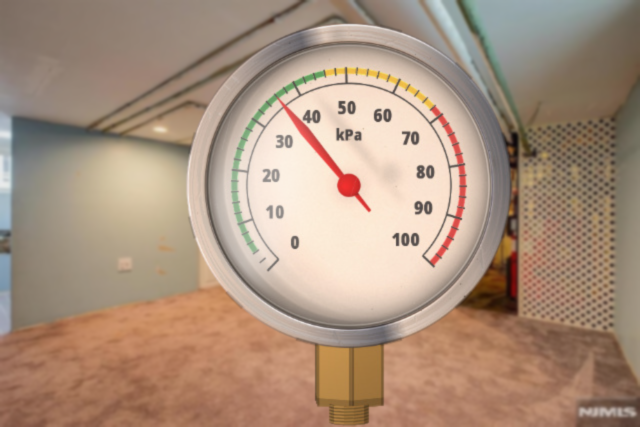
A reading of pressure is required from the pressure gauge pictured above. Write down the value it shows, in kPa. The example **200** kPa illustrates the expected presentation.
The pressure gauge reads **36** kPa
